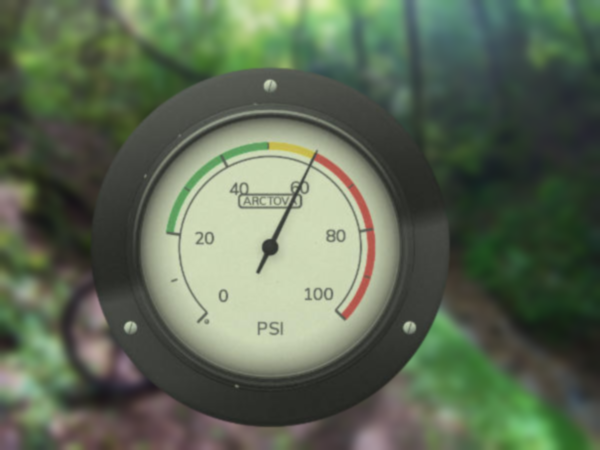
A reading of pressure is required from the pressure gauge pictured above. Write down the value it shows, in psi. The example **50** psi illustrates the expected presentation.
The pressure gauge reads **60** psi
